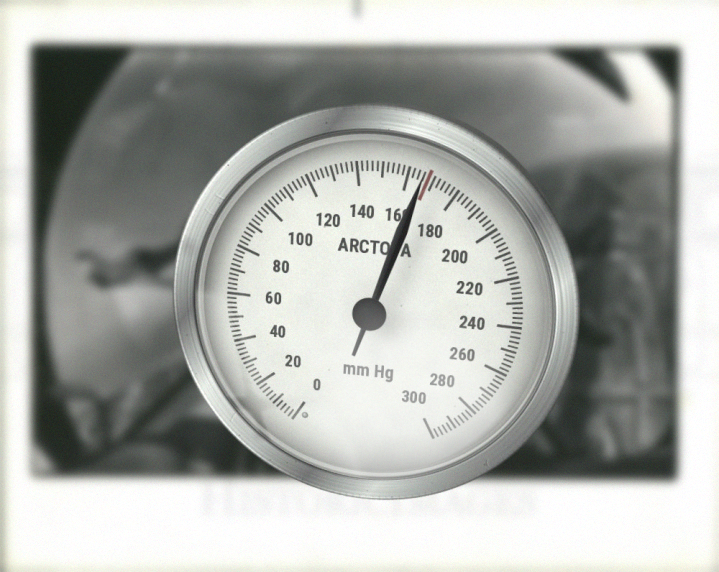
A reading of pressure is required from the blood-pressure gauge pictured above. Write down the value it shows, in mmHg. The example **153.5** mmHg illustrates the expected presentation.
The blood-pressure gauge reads **166** mmHg
